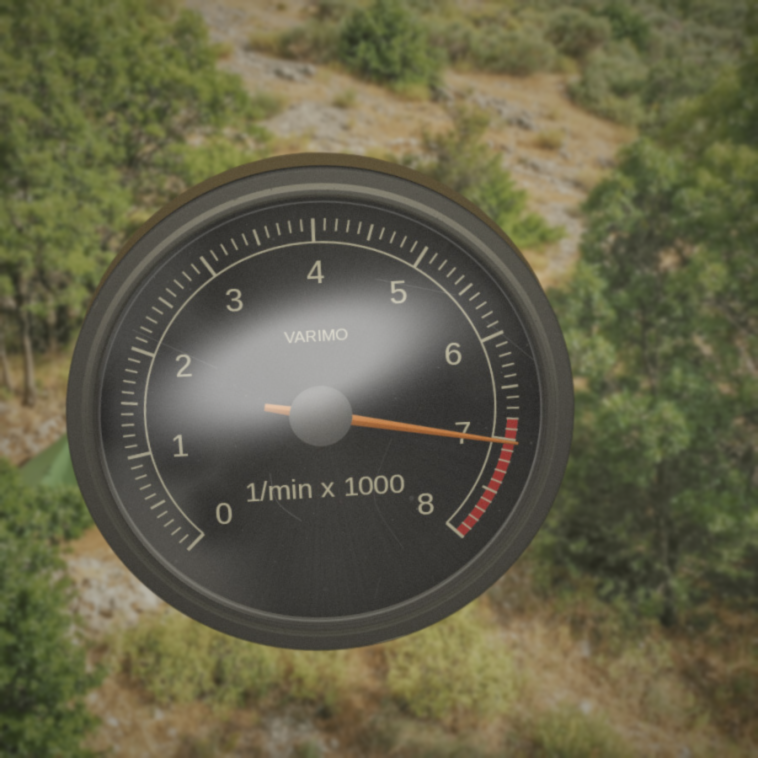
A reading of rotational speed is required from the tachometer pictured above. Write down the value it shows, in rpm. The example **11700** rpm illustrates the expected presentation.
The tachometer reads **7000** rpm
